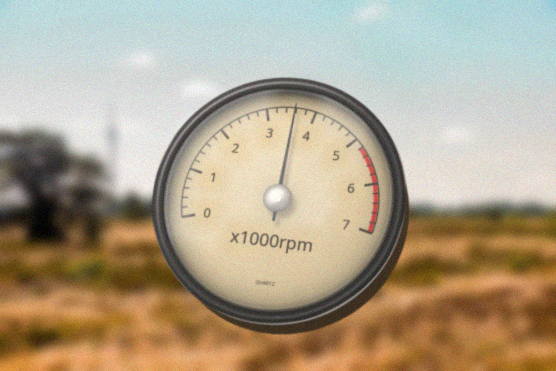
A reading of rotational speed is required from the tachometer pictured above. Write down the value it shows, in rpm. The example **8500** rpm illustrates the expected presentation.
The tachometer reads **3600** rpm
